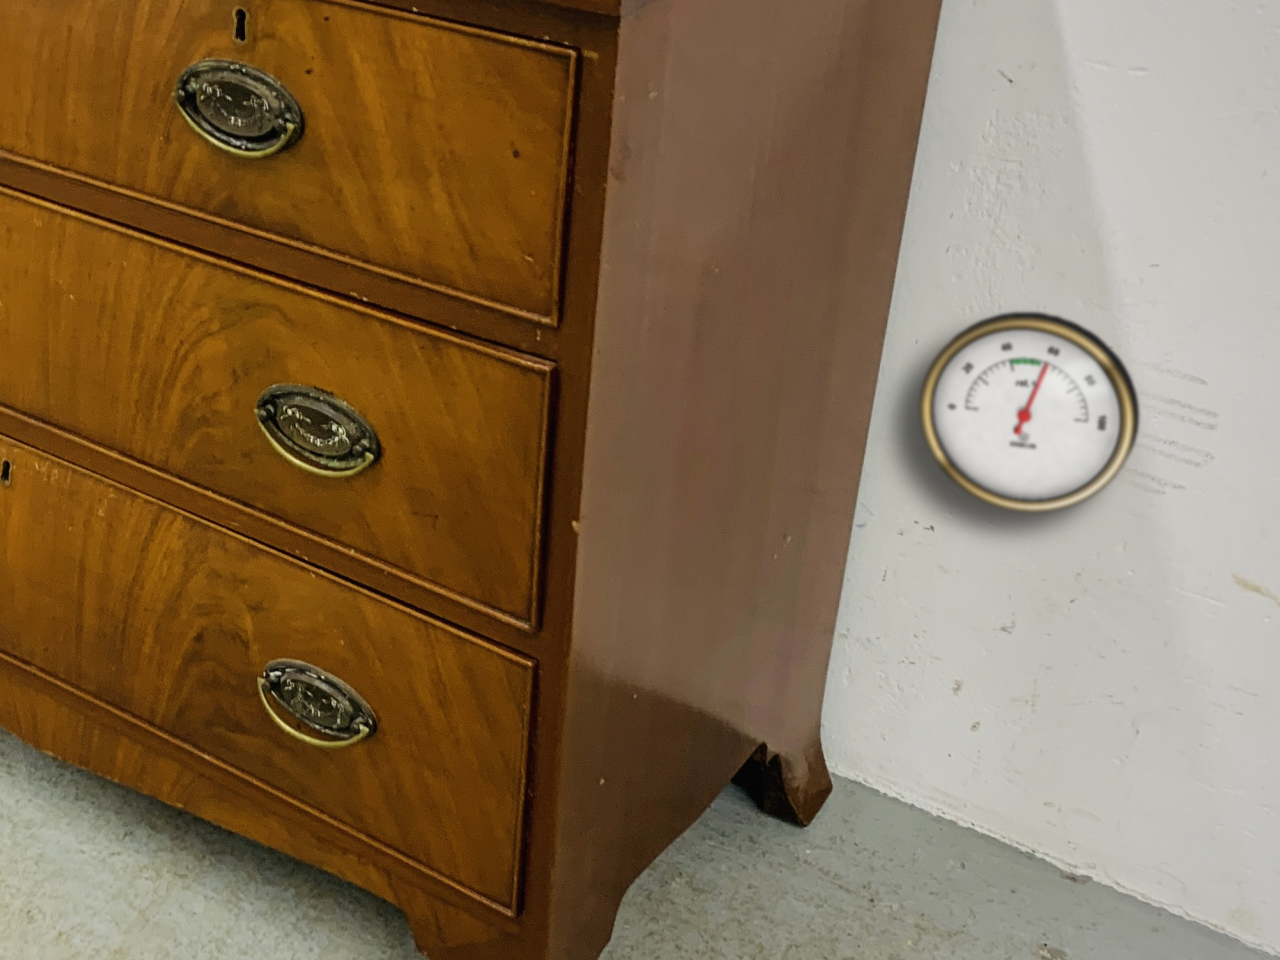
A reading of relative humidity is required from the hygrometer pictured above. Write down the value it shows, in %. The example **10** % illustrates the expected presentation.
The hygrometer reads **60** %
